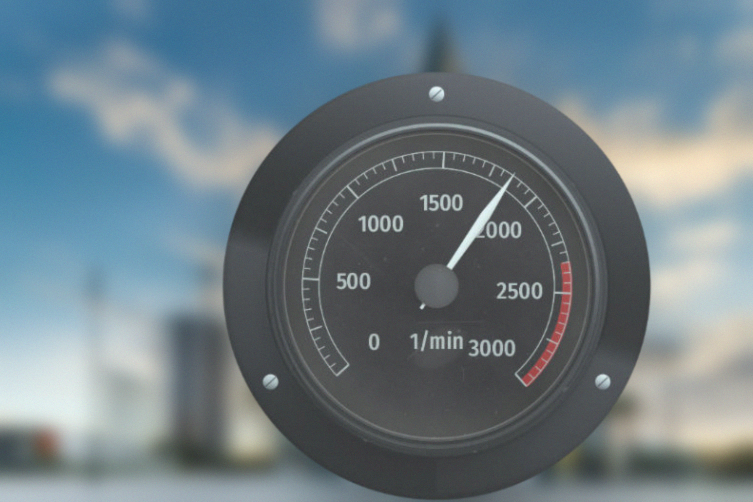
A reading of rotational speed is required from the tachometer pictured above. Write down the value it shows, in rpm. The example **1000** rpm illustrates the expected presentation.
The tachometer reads **1850** rpm
